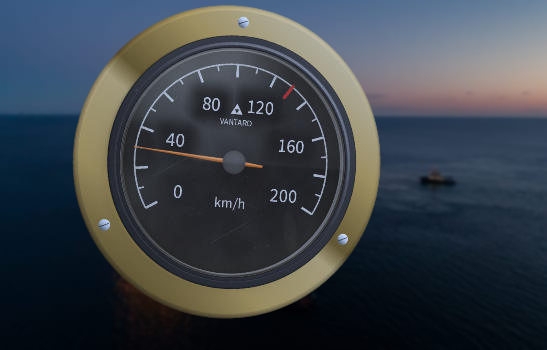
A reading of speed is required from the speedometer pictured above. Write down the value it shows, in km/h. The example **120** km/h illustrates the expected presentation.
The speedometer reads **30** km/h
